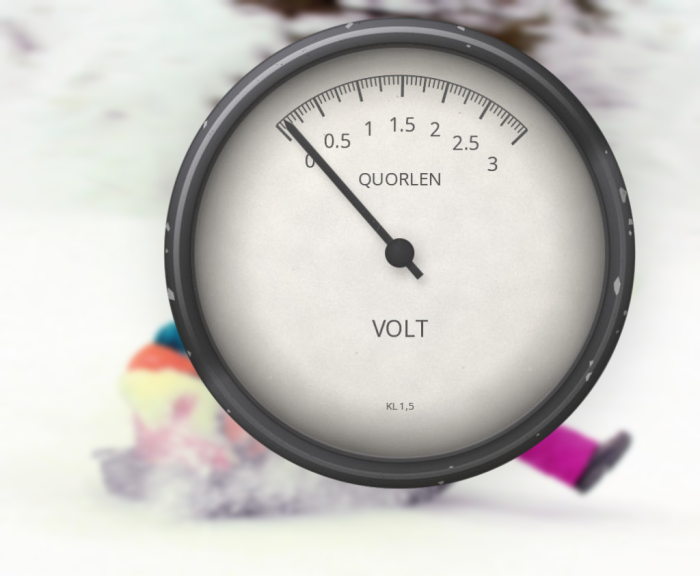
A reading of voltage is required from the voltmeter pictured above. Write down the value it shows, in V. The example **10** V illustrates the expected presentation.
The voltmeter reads **0.1** V
